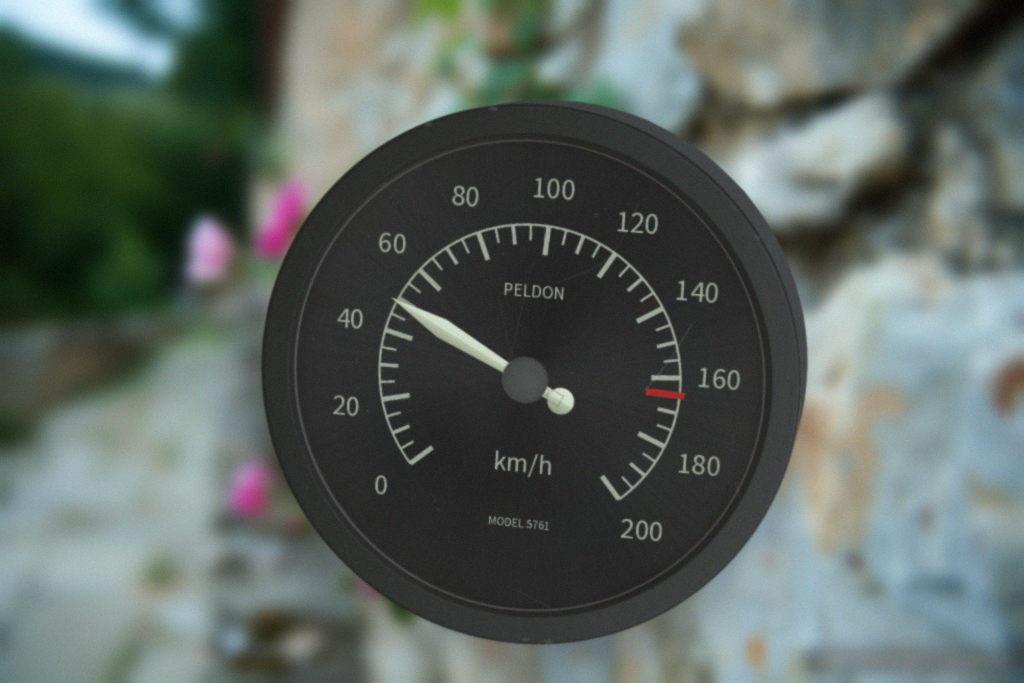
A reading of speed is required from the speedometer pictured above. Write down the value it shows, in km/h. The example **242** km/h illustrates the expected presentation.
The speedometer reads **50** km/h
